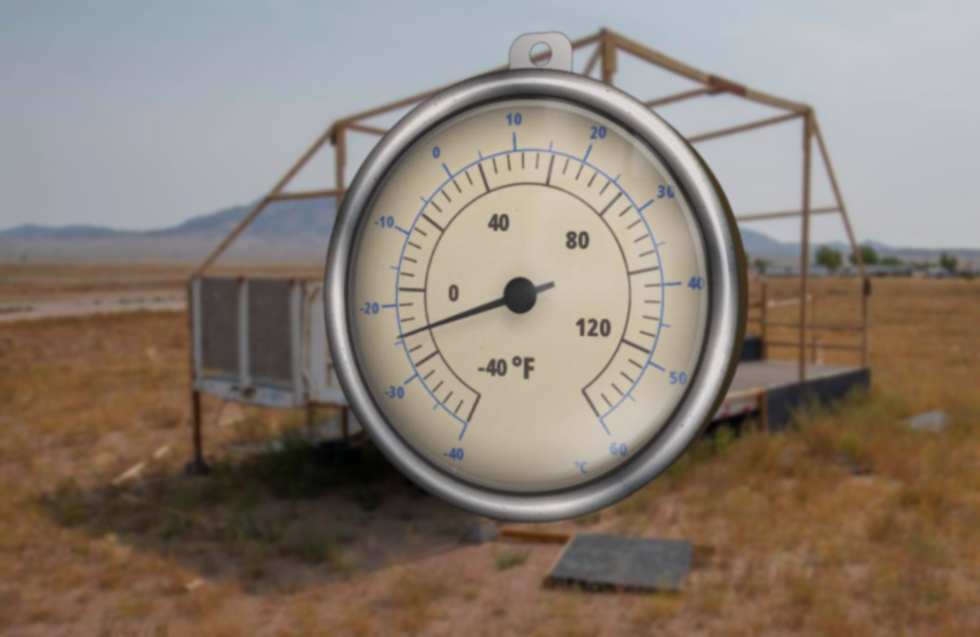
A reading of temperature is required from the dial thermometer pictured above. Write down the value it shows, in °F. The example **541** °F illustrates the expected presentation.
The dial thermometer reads **-12** °F
